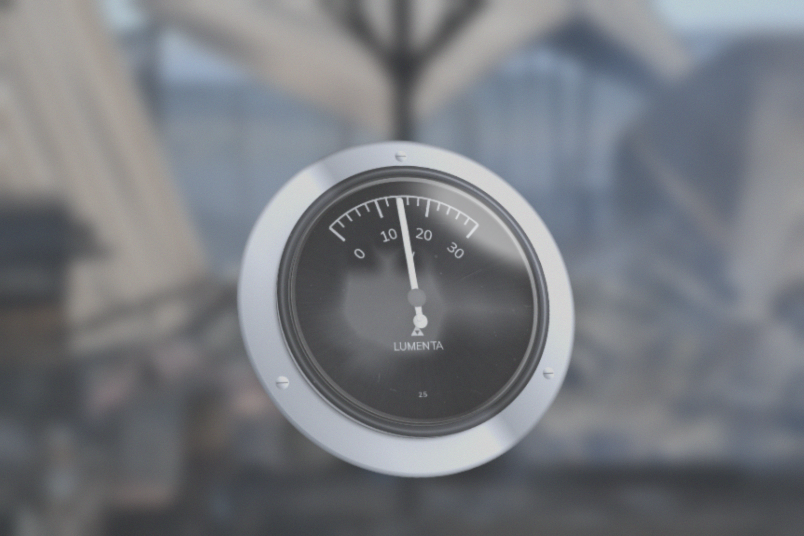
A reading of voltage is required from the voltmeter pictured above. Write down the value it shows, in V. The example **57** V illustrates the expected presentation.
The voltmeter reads **14** V
